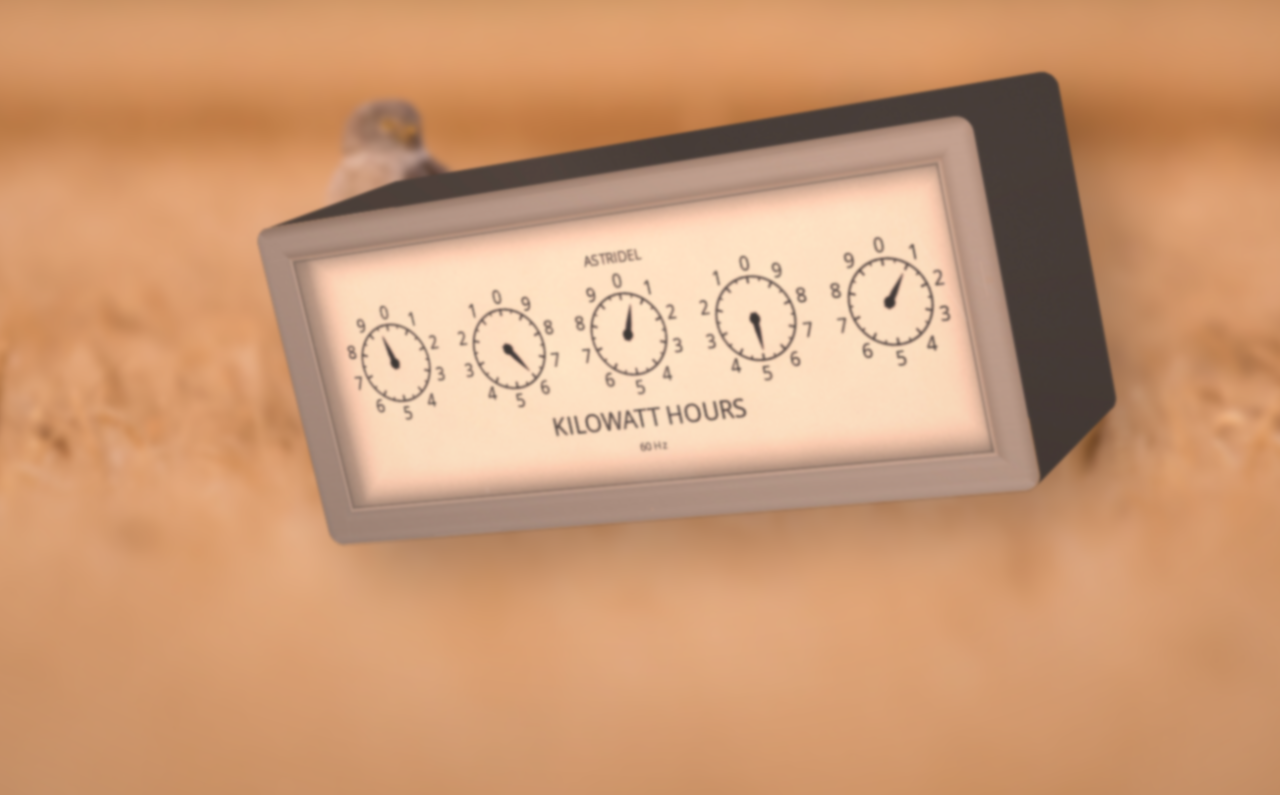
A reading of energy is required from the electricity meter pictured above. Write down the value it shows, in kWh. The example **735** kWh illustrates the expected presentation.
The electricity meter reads **96051** kWh
